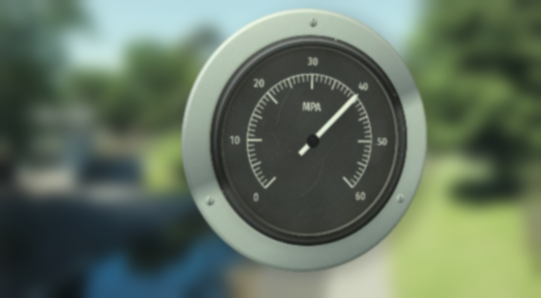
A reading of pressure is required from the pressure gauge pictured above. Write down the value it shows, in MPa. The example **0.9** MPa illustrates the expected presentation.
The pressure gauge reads **40** MPa
